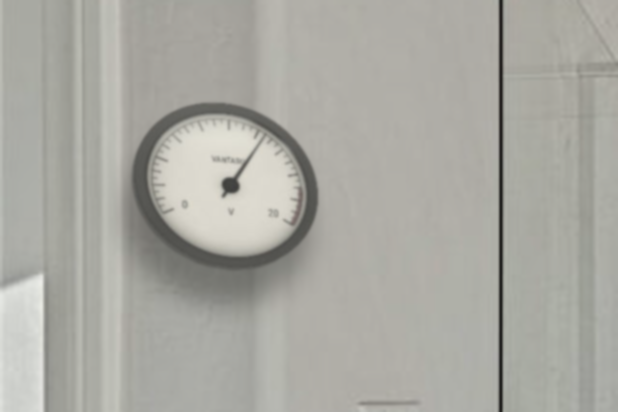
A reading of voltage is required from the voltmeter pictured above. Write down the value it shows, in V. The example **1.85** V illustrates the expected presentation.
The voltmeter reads **12.5** V
